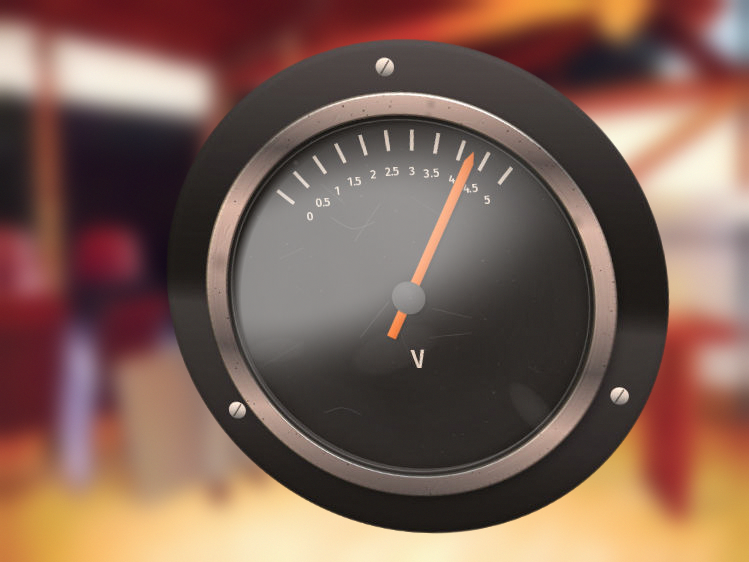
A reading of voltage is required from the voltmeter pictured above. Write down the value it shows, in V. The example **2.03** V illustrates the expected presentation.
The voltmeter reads **4.25** V
